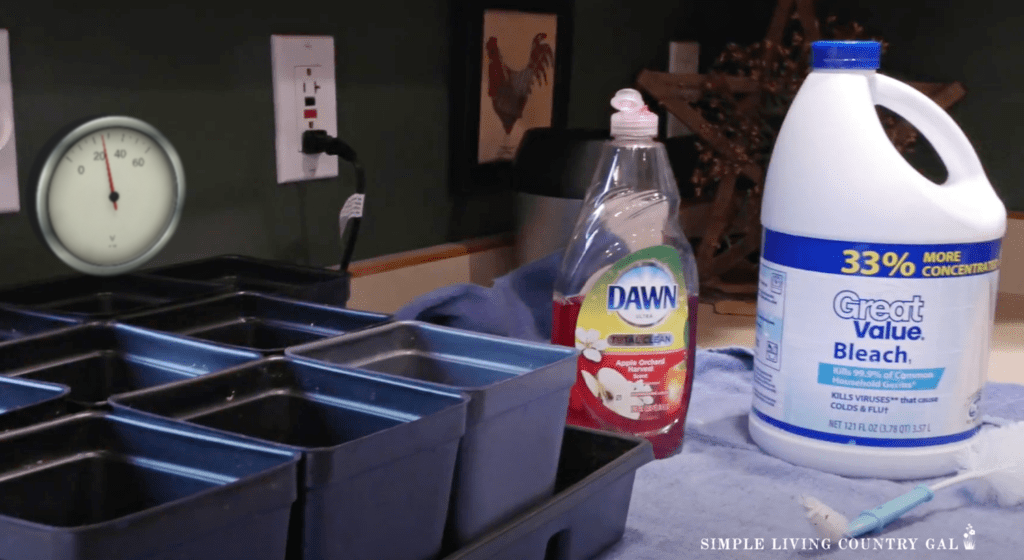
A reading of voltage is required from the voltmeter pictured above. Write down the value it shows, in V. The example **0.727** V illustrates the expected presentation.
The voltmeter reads **25** V
